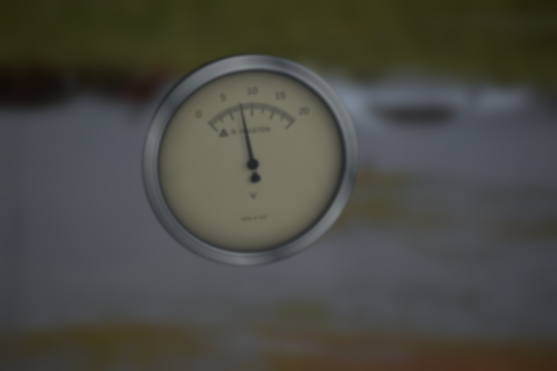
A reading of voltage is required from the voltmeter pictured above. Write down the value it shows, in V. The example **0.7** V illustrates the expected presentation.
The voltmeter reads **7.5** V
